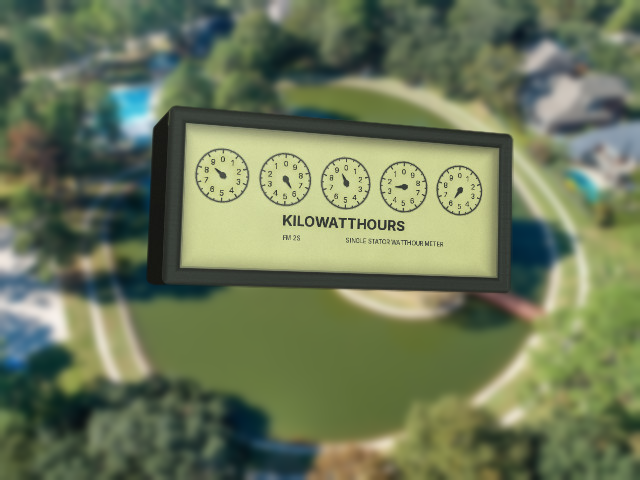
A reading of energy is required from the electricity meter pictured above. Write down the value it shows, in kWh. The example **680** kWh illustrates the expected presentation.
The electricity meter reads **85926** kWh
